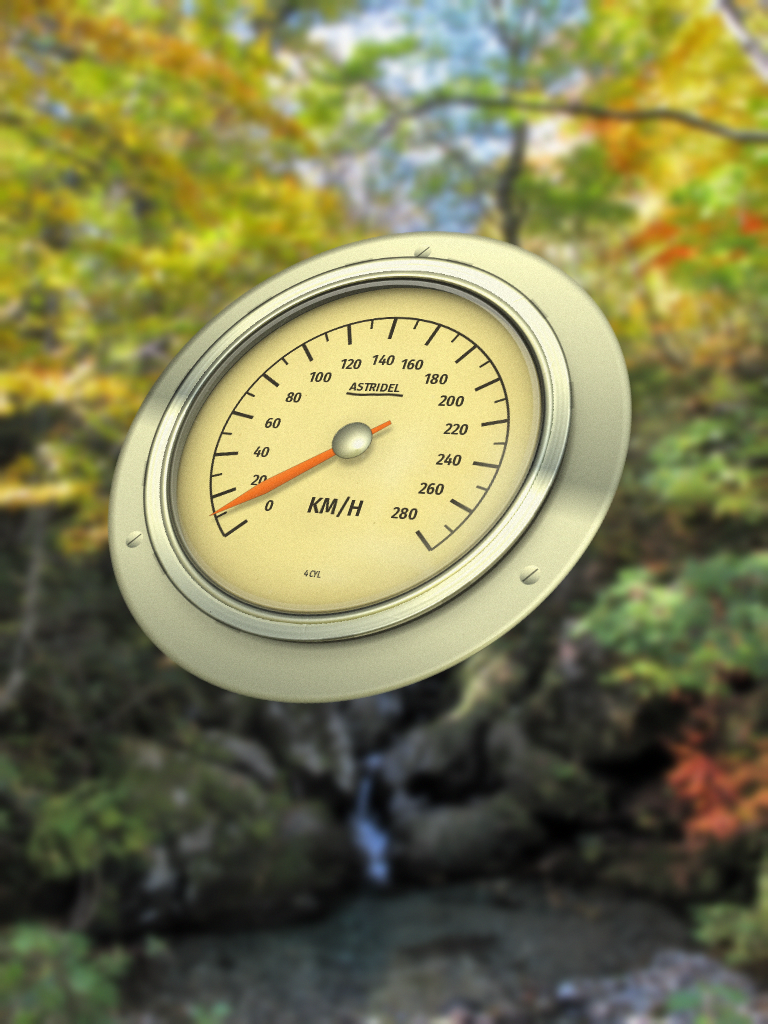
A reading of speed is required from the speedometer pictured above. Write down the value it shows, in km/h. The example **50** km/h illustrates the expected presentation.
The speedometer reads **10** km/h
